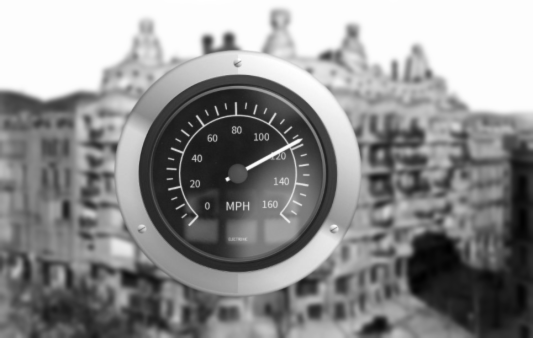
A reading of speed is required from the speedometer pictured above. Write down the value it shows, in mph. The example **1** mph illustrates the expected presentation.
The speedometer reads **117.5** mph
